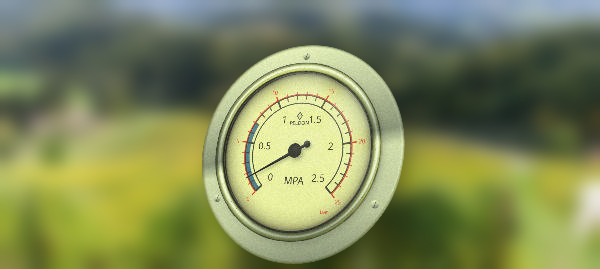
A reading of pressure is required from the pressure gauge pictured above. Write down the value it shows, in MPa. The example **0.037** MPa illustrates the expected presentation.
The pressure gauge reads **0.15** MPa
